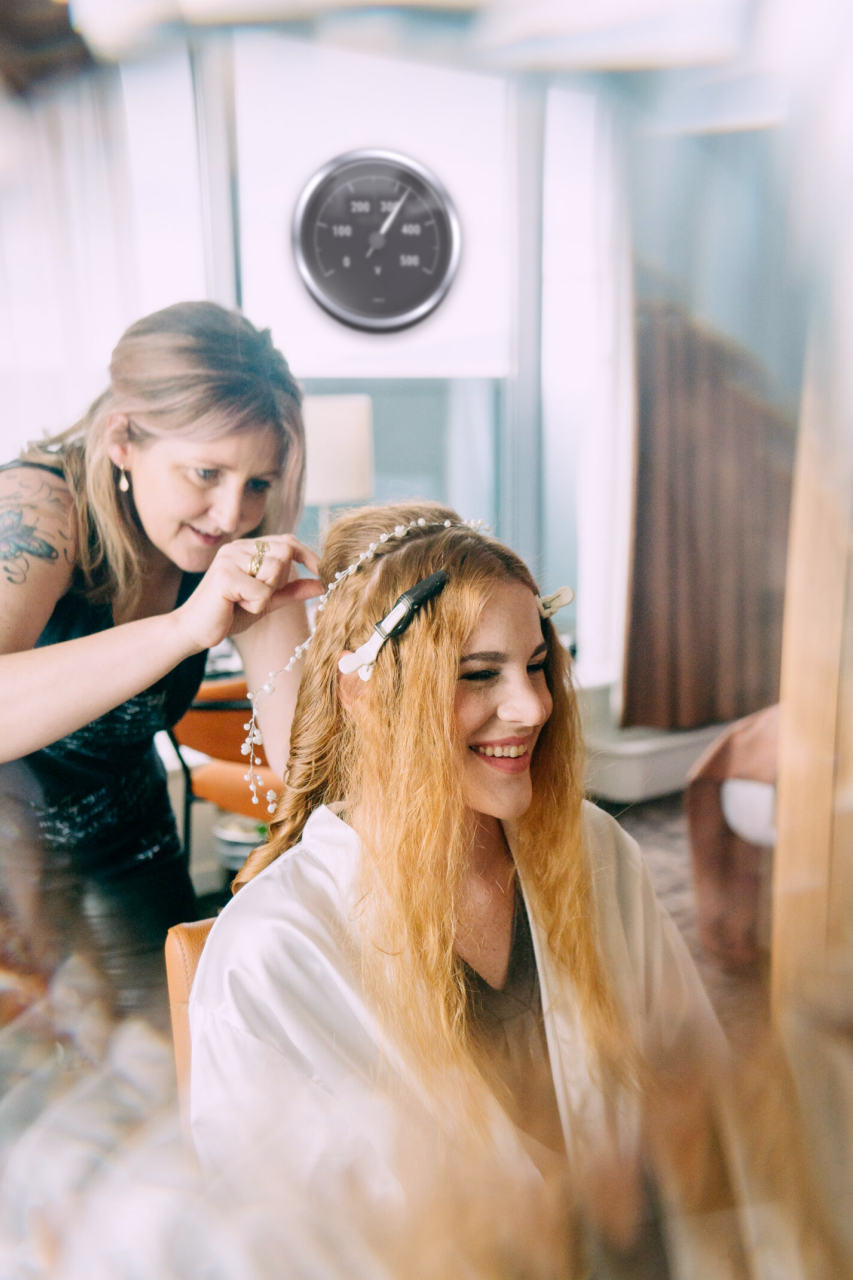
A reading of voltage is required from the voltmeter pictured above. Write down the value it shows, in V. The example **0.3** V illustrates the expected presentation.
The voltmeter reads **325** V
